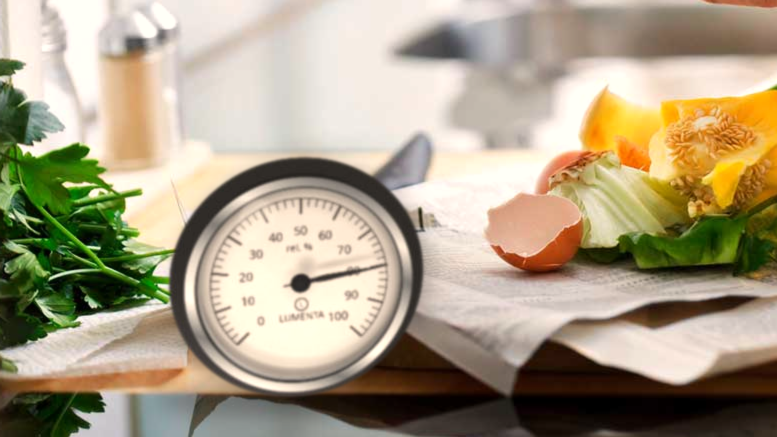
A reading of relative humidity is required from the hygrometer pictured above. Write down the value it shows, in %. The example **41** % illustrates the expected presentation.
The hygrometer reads **80** %
